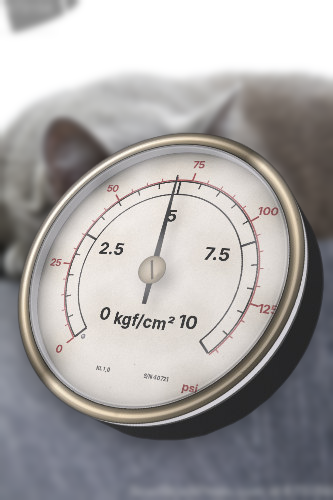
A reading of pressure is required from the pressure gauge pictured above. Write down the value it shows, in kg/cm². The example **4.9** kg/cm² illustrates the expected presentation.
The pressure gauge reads **5** kg/cm²
